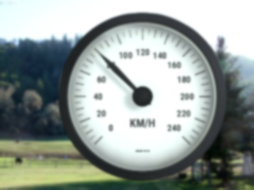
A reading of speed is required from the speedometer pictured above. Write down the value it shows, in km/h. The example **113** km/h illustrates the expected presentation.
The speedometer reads **80** km/h
